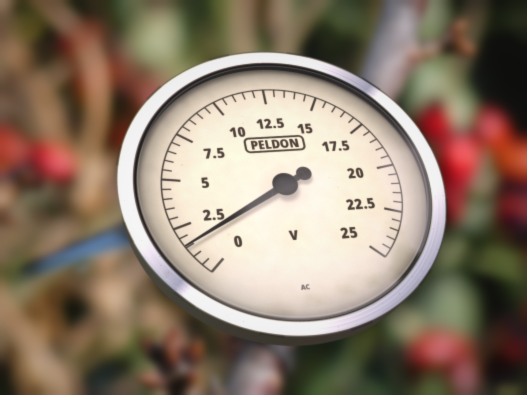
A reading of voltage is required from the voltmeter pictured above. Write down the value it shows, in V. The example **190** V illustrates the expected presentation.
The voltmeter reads **1.5** V
